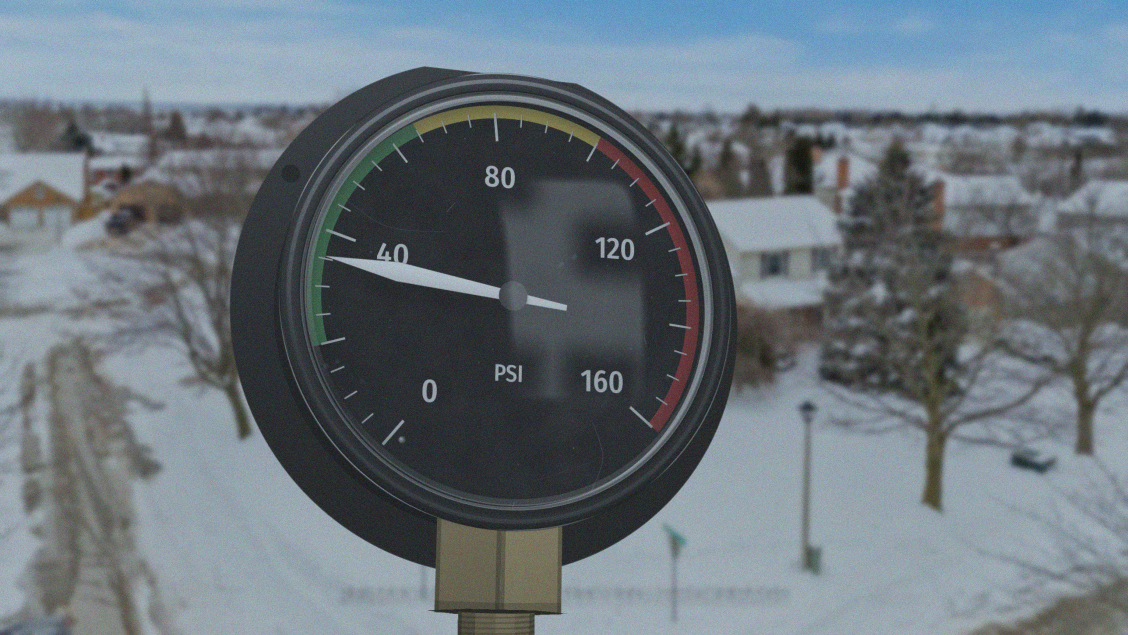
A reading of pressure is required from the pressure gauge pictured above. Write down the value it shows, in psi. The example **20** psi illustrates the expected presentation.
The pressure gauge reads **35** psi
